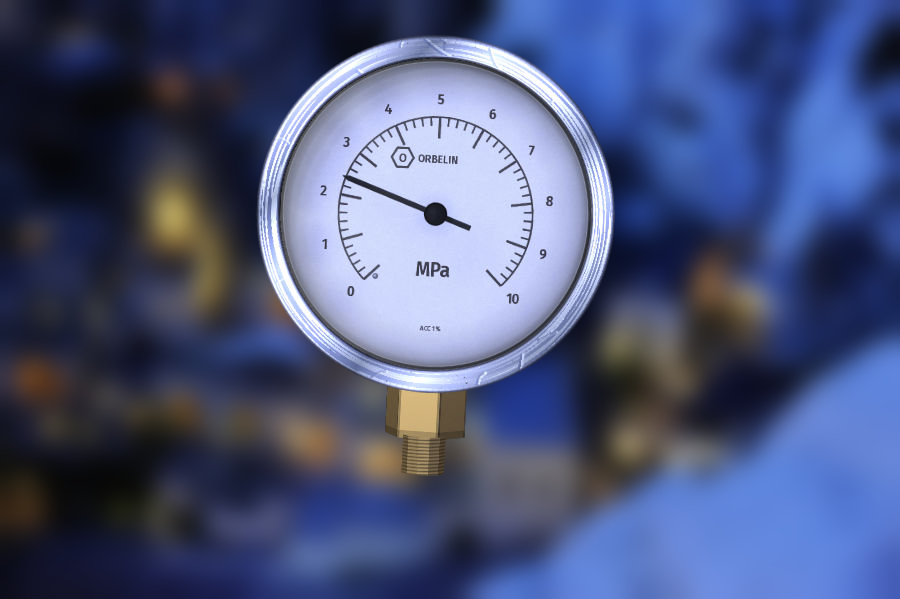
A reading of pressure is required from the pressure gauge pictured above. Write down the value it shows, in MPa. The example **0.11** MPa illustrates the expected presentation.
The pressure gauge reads **2.4** MPa
